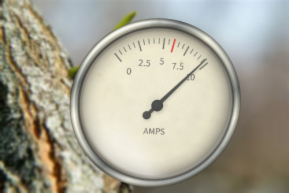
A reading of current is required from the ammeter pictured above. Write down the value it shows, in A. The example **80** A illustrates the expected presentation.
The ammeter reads **9.5** A
